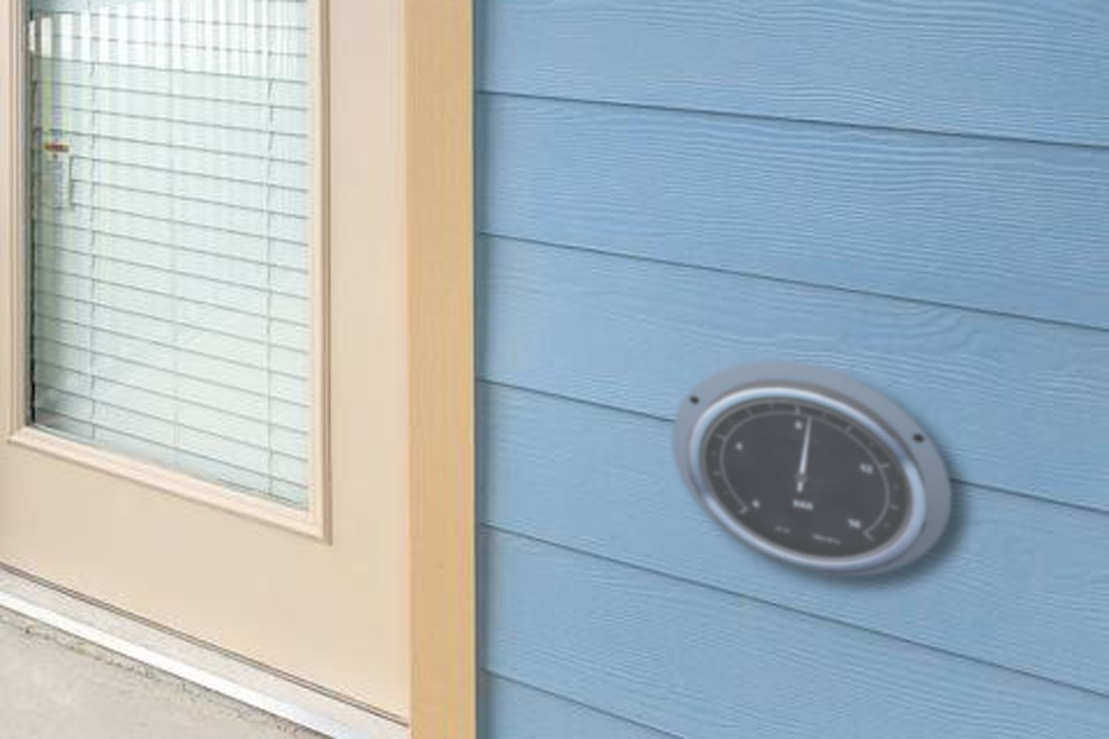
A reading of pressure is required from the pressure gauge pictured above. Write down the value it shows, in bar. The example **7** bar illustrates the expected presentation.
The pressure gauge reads **8.5** bar
